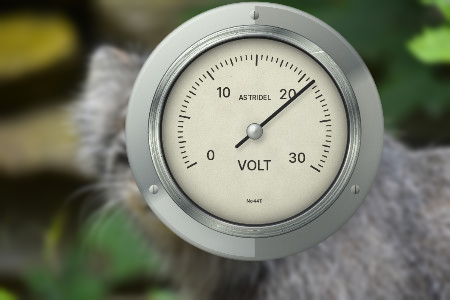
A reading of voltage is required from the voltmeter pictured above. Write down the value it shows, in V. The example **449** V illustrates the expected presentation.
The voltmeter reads **21** V
